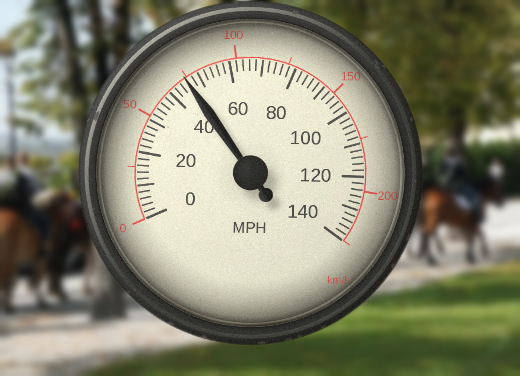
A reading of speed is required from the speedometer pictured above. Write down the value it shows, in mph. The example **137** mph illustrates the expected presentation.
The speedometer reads **46** mph
